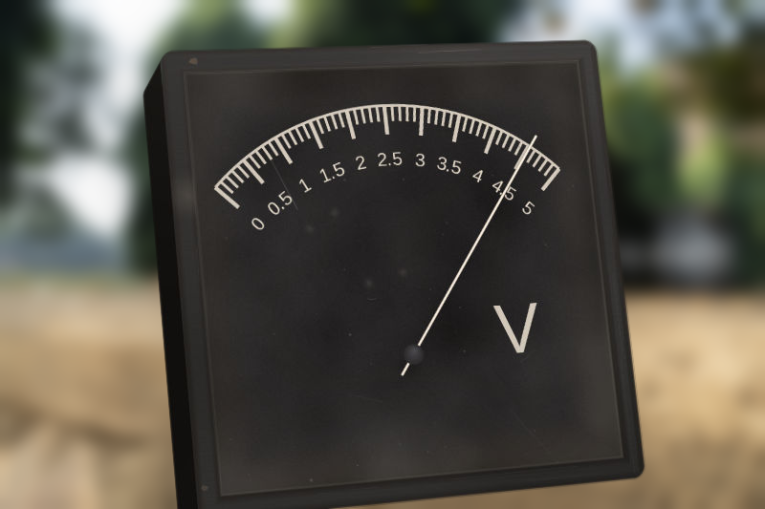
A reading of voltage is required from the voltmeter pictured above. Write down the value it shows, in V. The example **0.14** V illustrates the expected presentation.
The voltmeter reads **4.5** V
